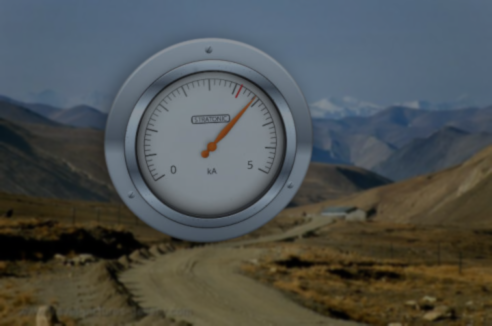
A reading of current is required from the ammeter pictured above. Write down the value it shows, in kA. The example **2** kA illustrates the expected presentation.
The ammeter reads **3.4** kA
